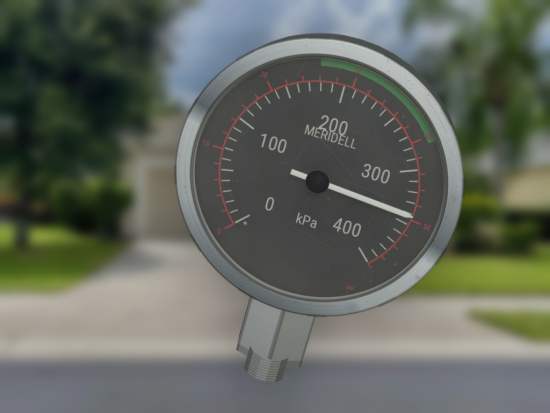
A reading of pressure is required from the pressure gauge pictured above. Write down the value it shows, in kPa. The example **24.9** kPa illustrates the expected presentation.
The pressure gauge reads **340** kPa
